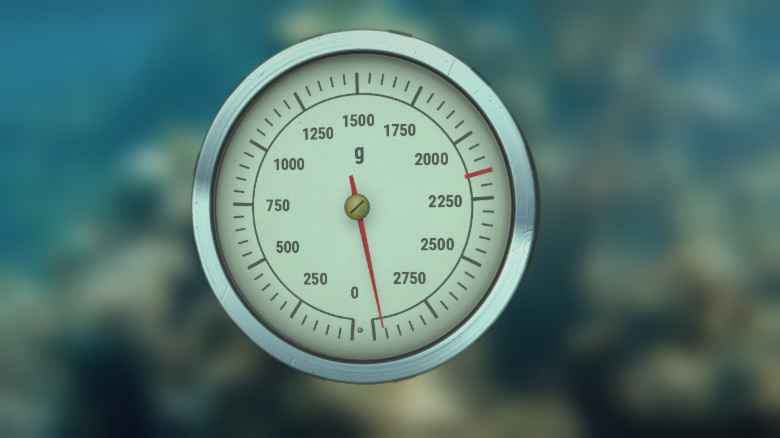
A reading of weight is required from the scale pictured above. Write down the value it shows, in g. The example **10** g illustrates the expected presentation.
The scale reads **2950** g
